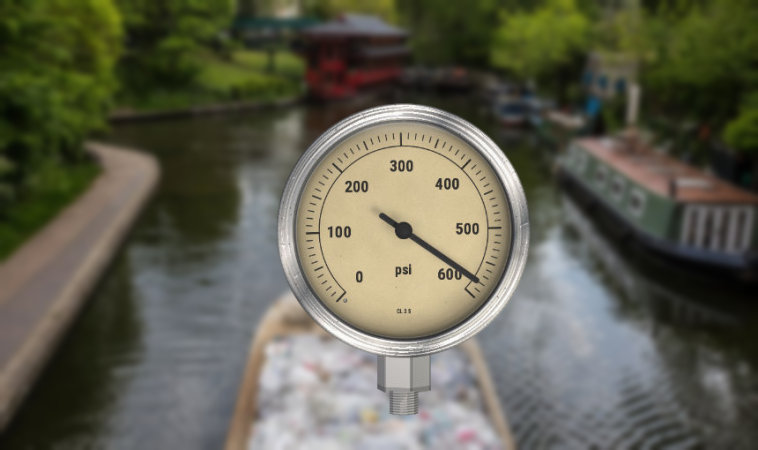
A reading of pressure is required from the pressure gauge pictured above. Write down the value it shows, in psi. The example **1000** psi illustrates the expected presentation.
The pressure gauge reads **580** psi
